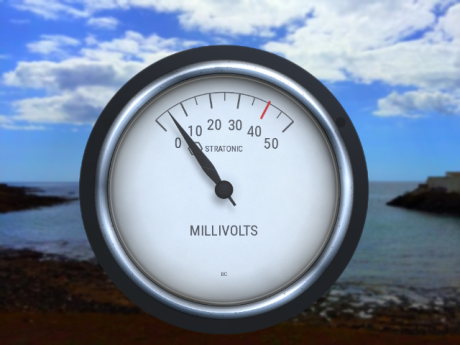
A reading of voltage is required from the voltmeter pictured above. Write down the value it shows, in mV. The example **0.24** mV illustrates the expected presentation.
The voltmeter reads **5** mV
